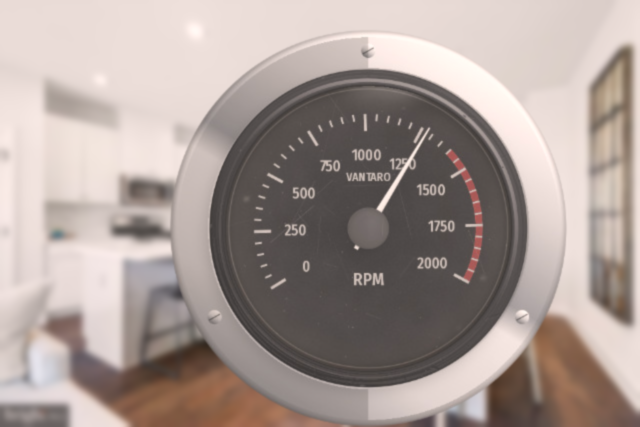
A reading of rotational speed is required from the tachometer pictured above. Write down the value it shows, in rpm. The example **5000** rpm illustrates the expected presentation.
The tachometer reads **1275** rpm
